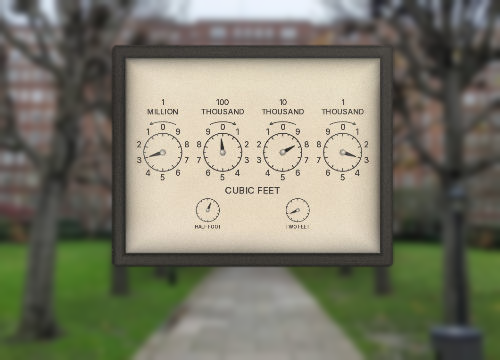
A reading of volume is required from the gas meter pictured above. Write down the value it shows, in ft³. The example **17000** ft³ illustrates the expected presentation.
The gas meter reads **298300** ft³
